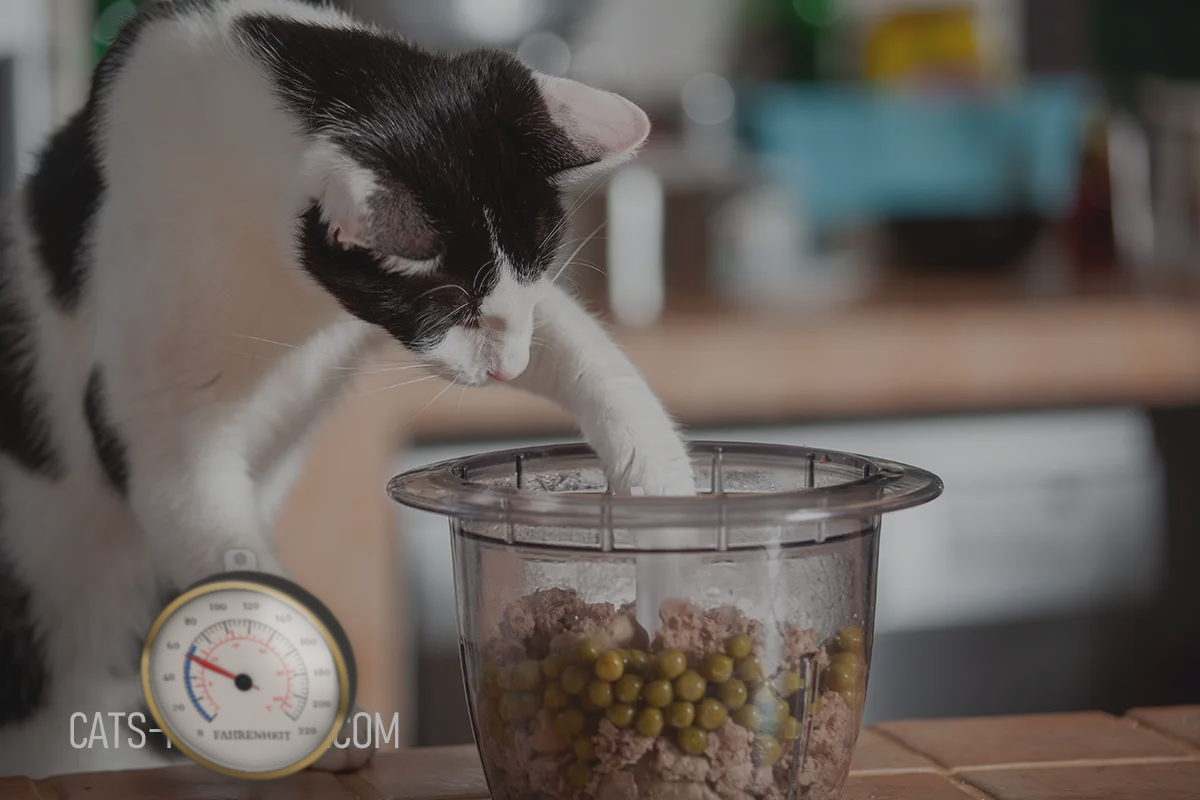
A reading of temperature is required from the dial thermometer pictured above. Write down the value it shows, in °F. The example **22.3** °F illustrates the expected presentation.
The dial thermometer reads **60** °F
